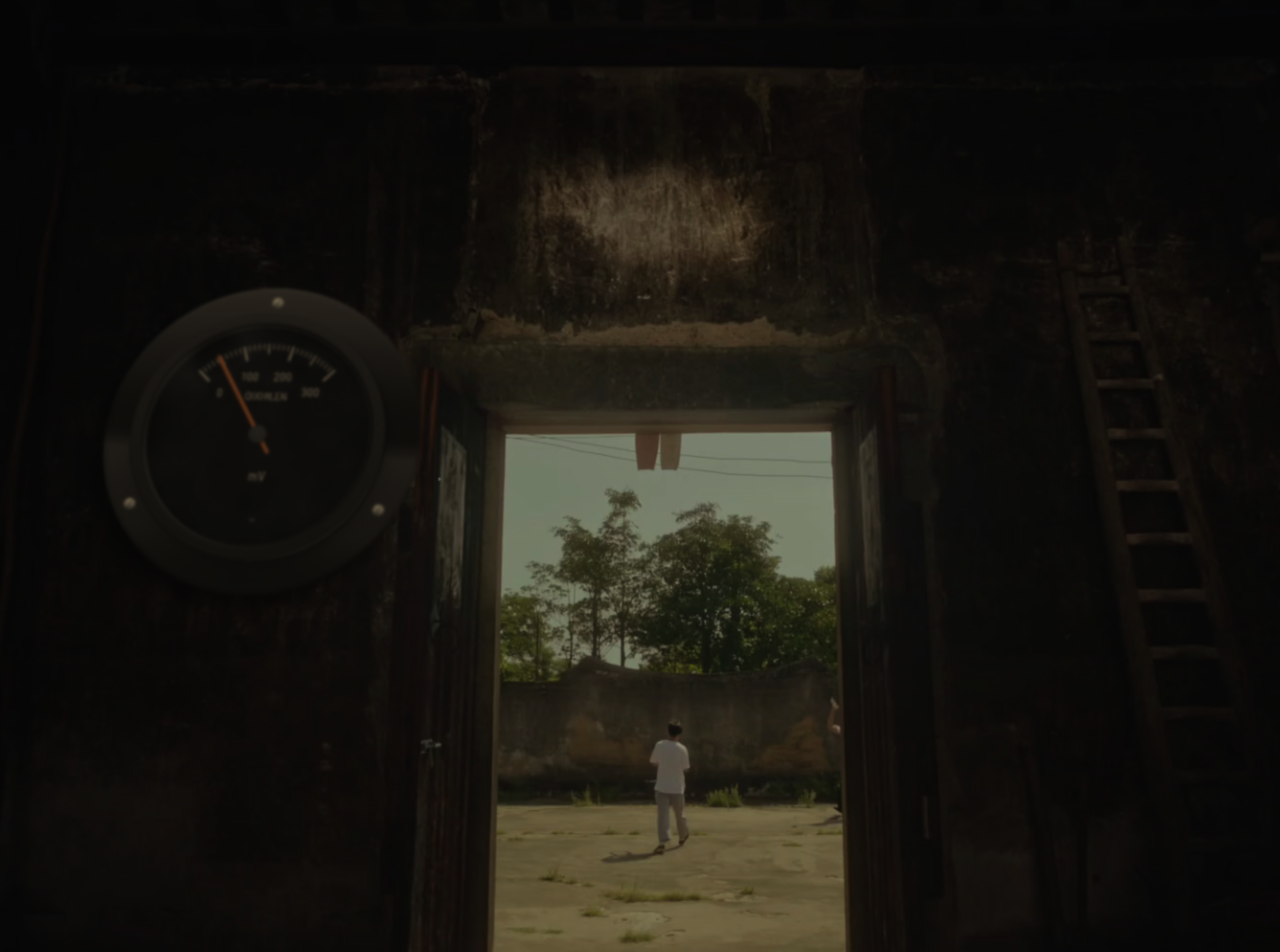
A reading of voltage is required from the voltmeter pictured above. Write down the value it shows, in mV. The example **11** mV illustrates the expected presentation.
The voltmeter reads **50** mV
